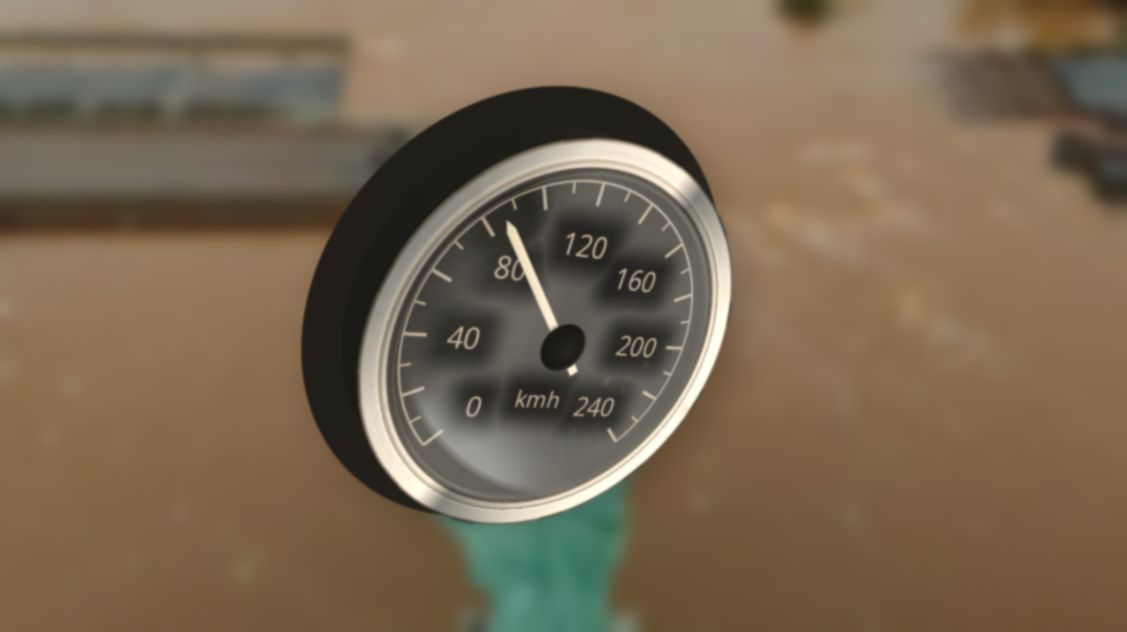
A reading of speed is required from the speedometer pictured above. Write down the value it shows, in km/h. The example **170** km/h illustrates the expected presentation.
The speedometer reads **85** km/h
